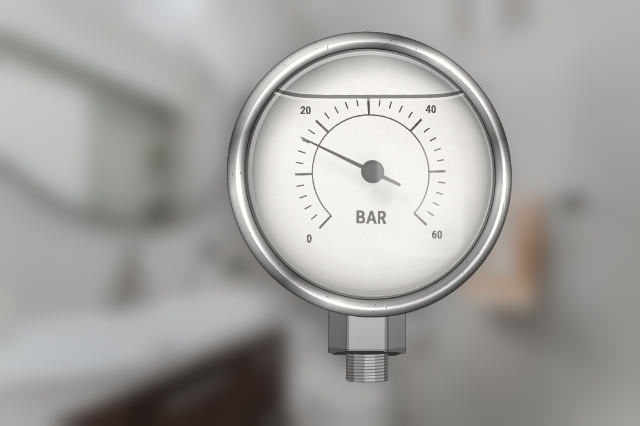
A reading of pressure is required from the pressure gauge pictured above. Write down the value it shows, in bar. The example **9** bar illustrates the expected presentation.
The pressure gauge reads **16** bar
